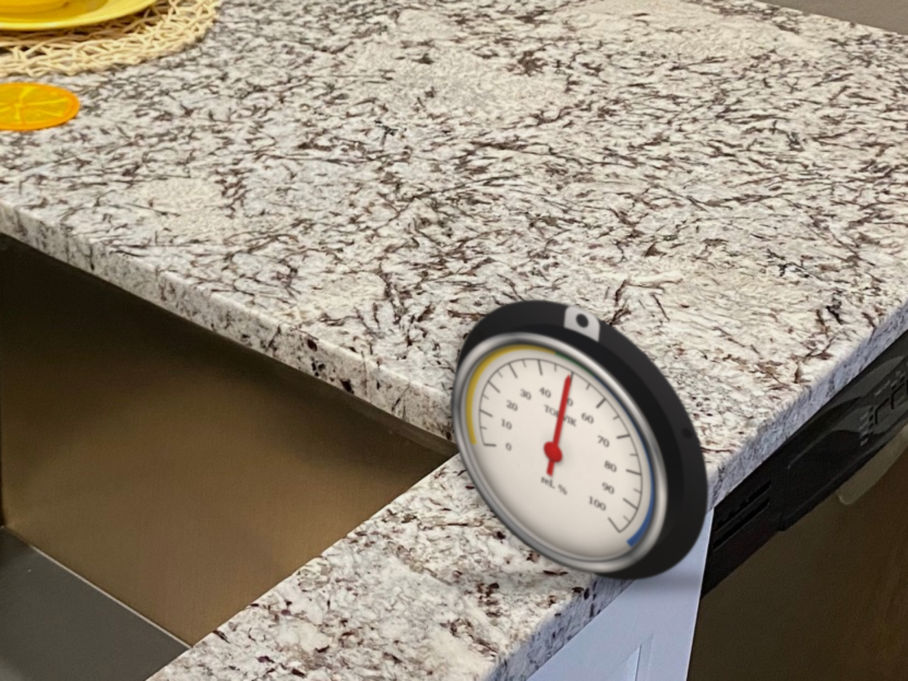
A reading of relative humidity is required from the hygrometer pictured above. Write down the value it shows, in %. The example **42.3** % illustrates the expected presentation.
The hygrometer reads **50** %
